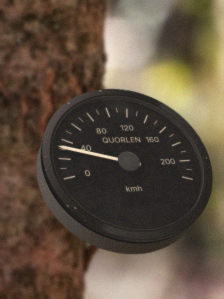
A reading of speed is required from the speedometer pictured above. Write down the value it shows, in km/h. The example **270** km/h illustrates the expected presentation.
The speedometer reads **30** km/h
